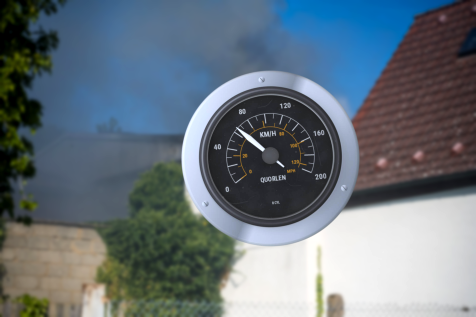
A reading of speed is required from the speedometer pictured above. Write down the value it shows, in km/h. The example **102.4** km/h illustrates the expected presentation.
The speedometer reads **65** km/h
